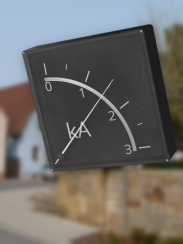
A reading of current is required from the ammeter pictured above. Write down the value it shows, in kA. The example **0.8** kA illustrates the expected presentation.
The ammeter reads **1.5** kA
